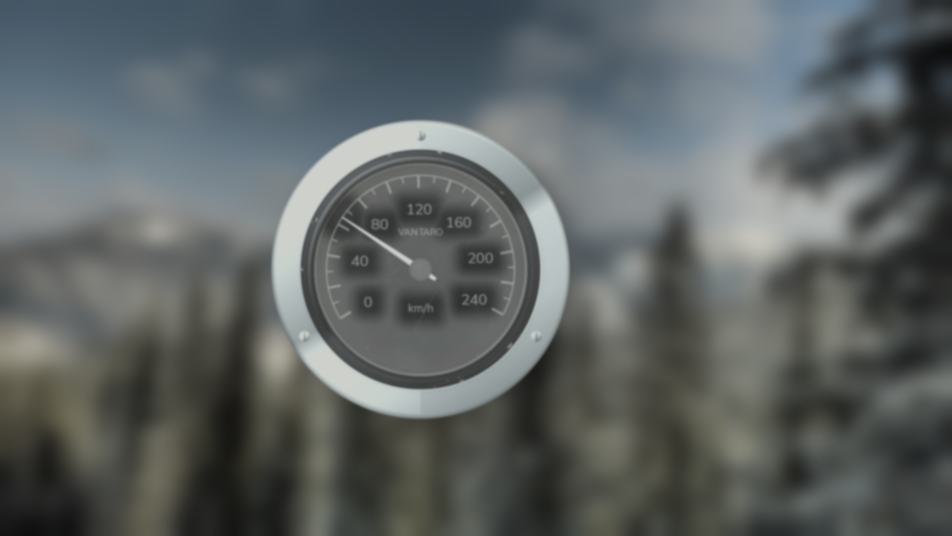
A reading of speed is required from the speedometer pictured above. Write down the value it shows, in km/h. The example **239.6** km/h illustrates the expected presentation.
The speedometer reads **65** km/h
